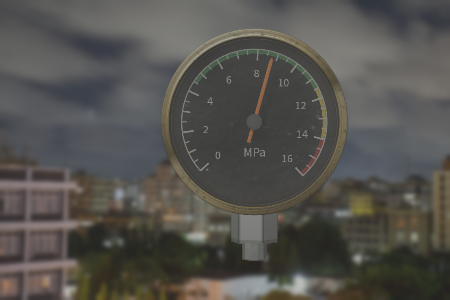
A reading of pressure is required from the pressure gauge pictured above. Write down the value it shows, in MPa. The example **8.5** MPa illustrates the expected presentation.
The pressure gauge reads **8.75** MPa
